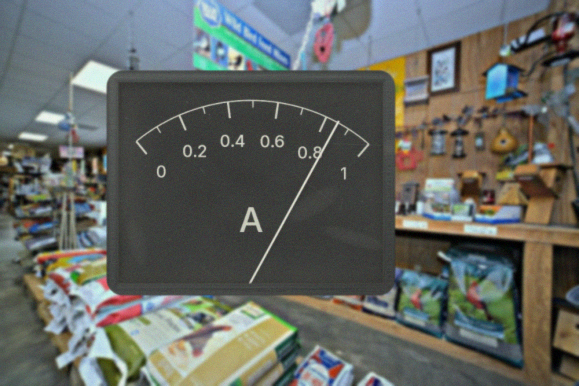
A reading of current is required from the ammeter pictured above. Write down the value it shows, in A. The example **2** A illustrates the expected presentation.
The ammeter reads **0.85** A
